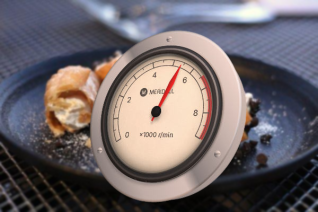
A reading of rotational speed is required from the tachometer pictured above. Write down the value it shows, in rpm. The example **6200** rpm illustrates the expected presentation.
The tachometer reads **5500** rpm
